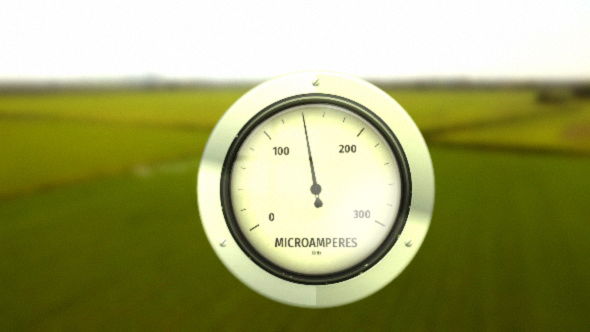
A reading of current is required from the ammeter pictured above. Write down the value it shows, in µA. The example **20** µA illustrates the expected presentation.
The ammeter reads **140** µA
